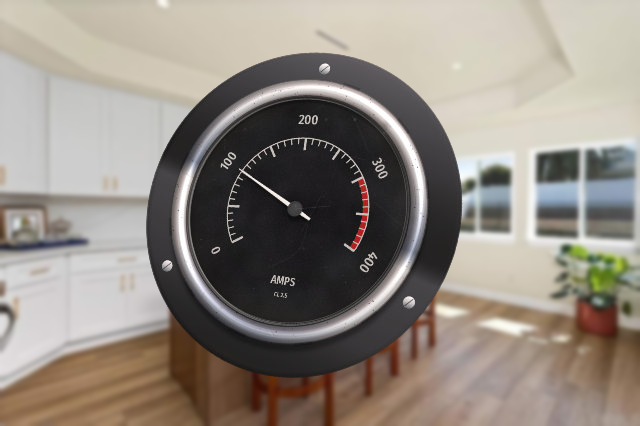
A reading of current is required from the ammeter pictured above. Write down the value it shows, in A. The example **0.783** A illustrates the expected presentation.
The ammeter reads **100** A
